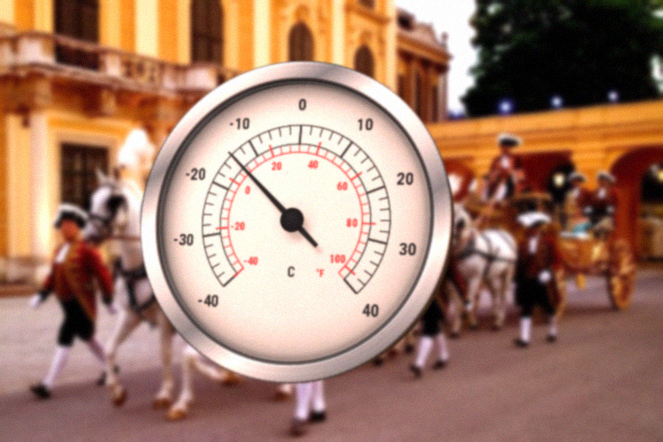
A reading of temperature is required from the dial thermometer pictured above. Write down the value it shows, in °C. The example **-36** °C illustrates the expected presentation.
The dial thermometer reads **-14** °C
